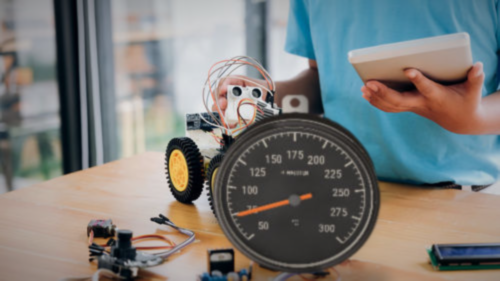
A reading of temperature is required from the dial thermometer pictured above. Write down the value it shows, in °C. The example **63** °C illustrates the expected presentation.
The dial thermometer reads **75** °C
